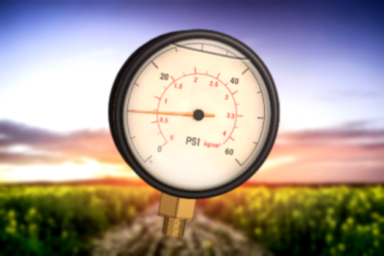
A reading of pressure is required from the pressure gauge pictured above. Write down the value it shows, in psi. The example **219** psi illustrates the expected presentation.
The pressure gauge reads **10** psi
